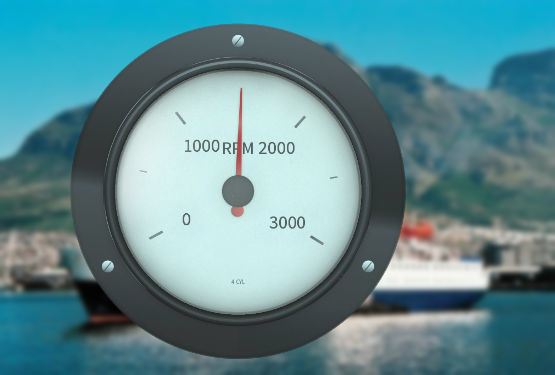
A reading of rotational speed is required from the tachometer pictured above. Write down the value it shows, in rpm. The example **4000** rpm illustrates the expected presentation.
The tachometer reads **1500** rpm
